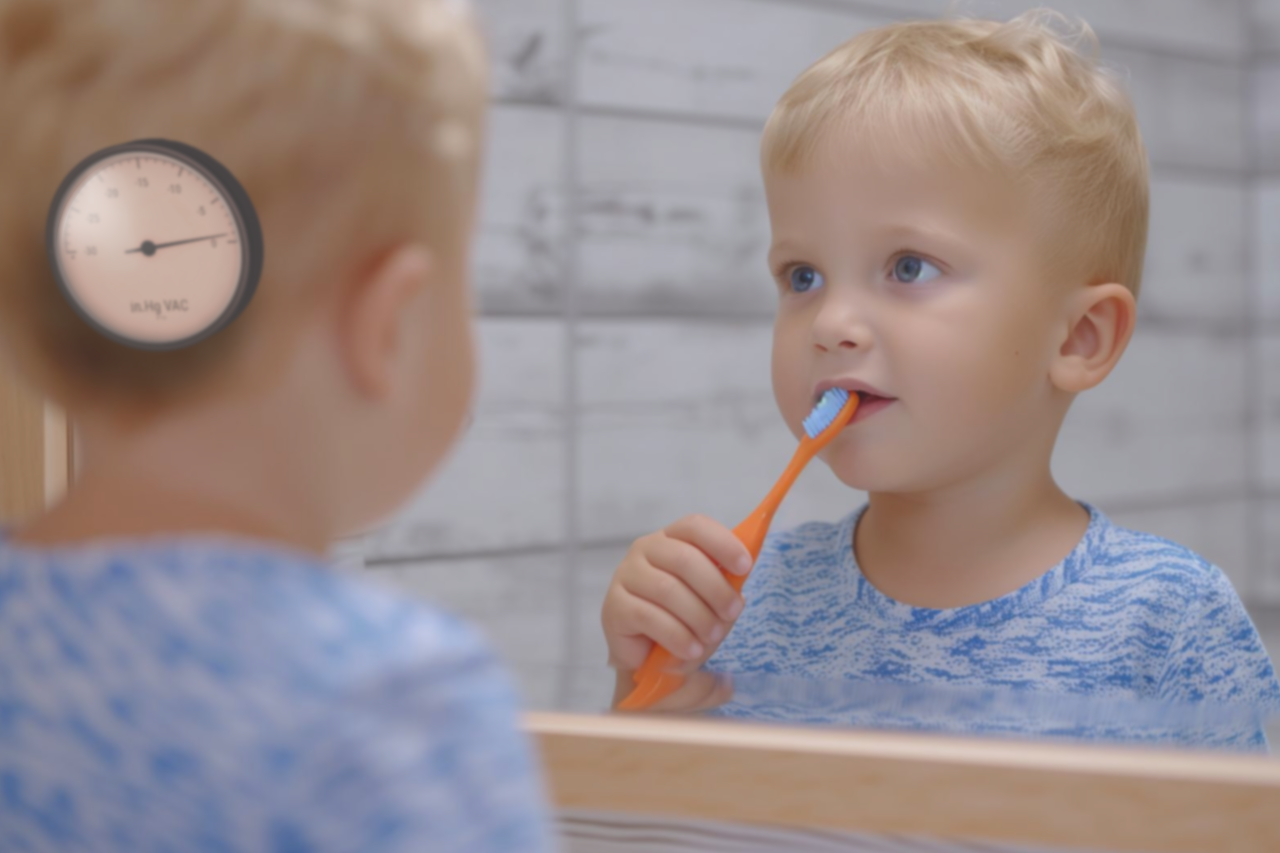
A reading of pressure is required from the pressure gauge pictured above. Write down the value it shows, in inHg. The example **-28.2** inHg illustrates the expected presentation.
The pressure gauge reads **-1** inHg
